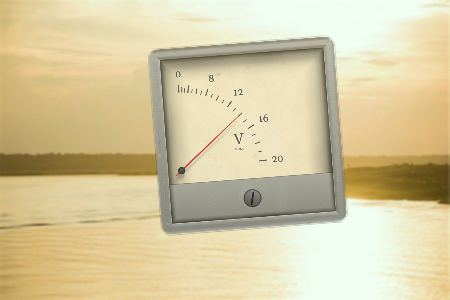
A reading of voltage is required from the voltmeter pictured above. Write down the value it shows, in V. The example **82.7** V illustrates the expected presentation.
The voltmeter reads **14** V
